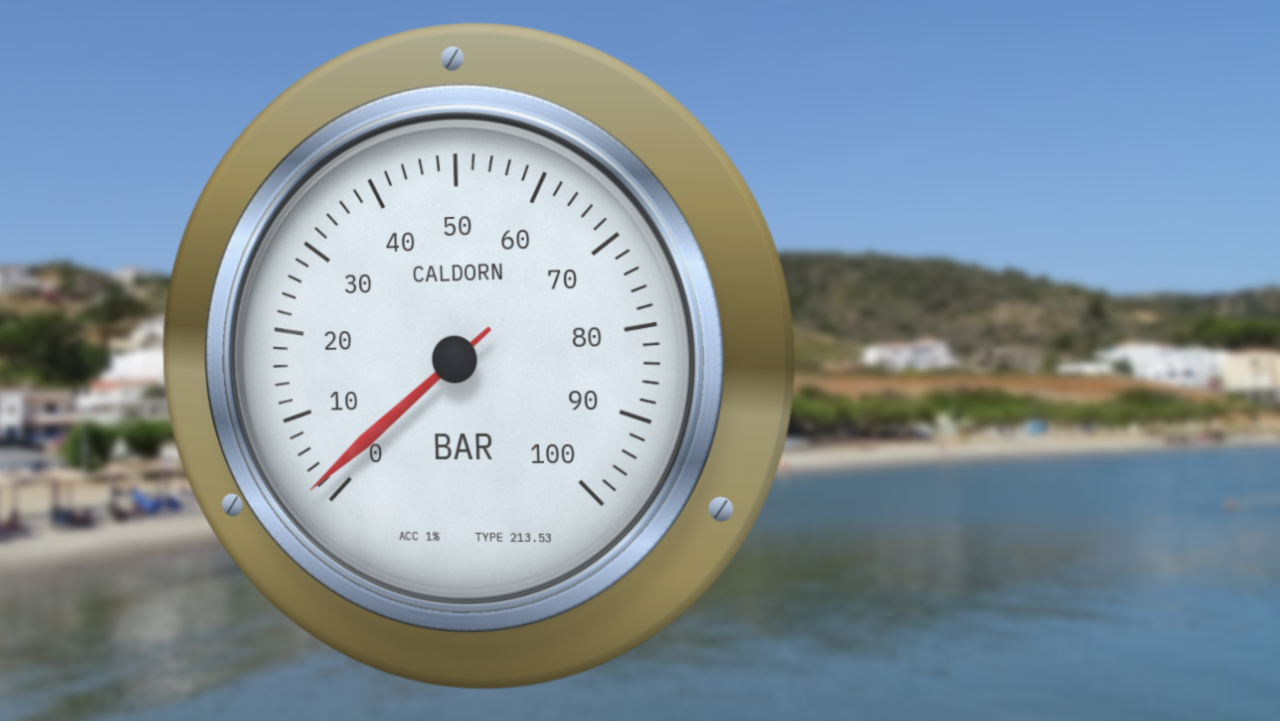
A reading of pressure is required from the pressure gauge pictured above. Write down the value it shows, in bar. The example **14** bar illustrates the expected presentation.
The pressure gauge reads **2** bar
